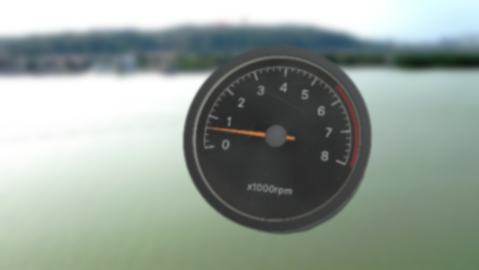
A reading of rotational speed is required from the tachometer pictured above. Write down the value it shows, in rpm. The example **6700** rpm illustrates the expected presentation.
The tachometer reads **600** rpm
